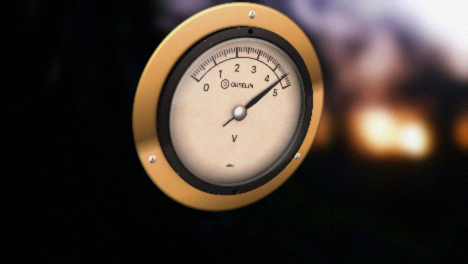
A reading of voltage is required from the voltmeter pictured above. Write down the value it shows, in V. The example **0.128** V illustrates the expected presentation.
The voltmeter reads **4.5** V
